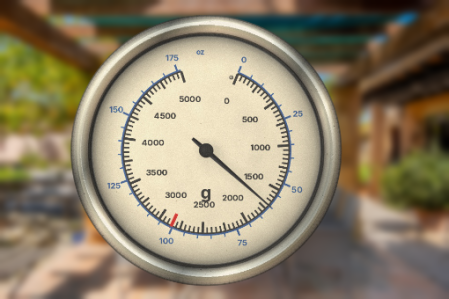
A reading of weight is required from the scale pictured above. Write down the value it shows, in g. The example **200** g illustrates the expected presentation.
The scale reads **1700** g
